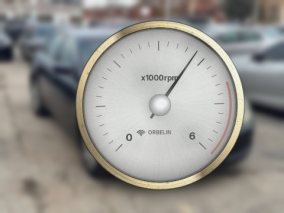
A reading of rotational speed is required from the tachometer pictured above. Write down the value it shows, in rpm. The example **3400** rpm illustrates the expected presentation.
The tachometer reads **3800** rpm
